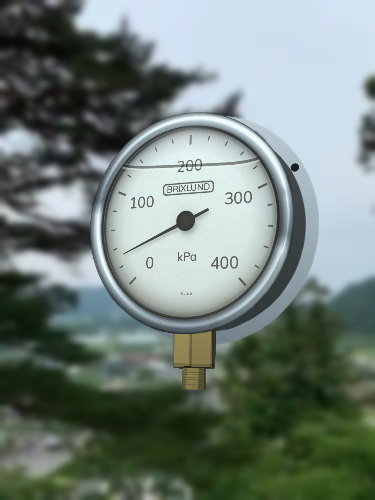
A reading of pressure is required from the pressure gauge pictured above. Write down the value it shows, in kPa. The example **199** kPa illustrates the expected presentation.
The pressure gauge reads **30** kPa
